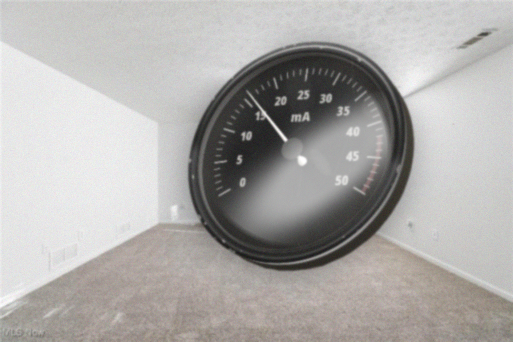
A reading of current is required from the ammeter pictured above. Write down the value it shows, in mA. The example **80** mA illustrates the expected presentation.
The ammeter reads **16** mA
